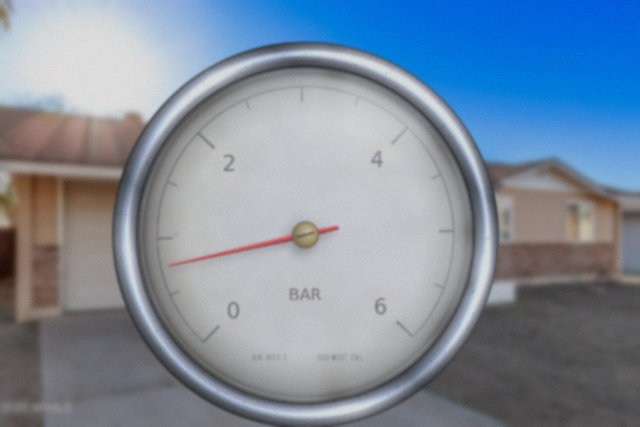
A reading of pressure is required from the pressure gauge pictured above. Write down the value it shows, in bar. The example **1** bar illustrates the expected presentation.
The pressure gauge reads **0.75** bar
